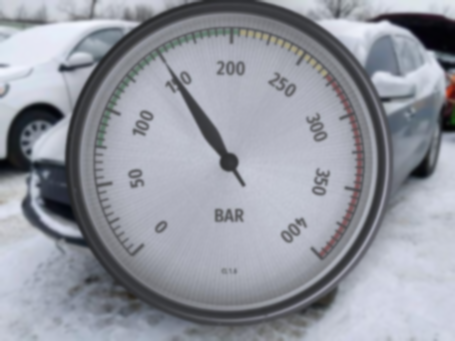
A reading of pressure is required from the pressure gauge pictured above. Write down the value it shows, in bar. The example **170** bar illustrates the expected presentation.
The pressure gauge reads **150** bar
